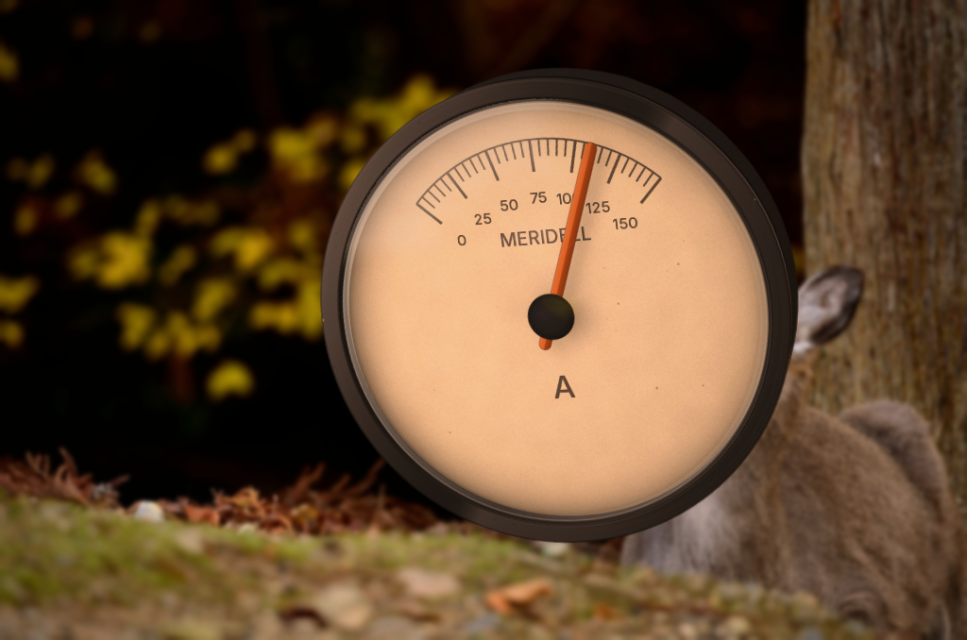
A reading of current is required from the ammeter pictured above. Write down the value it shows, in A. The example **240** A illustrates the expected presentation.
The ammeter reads **110** A
